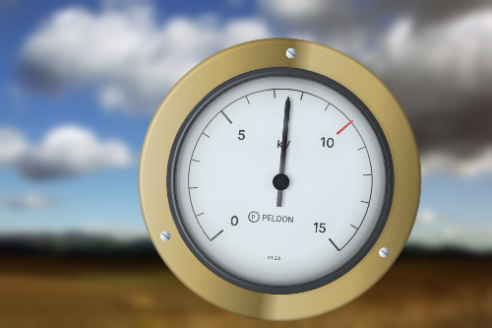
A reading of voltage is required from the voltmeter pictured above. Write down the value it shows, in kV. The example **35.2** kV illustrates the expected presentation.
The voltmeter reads **7.5** kV
